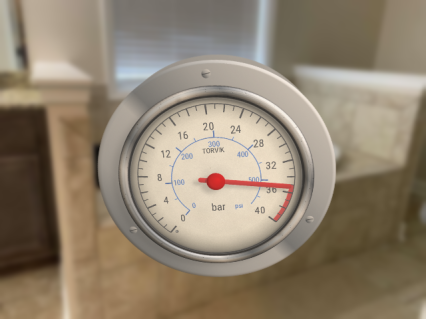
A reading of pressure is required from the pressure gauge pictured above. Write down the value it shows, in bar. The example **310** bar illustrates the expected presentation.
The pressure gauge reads **35** bar
